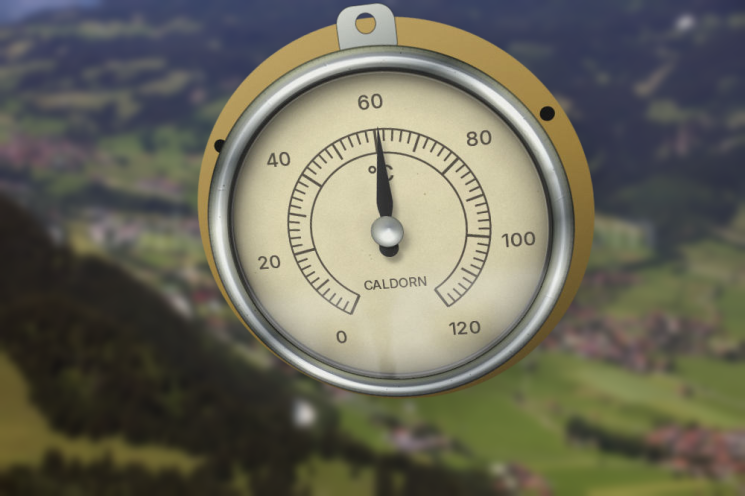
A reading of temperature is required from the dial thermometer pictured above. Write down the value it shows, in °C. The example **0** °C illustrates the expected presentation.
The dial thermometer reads **61** °C
